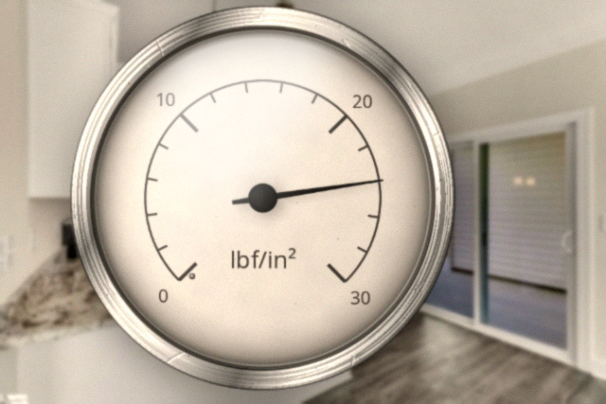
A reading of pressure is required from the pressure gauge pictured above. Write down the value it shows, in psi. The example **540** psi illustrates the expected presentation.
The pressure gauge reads **24** psi
